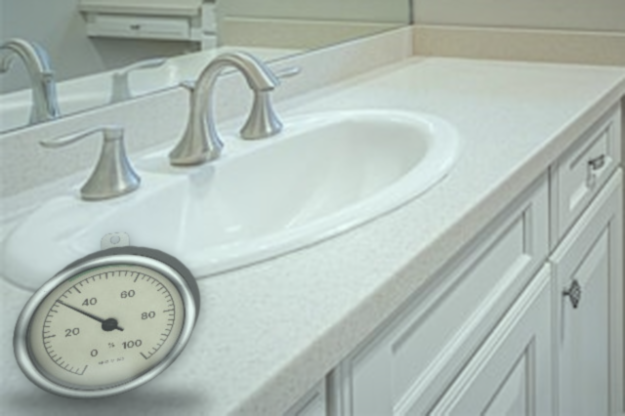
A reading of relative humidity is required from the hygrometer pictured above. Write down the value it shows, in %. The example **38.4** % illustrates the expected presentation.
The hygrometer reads **34** %
